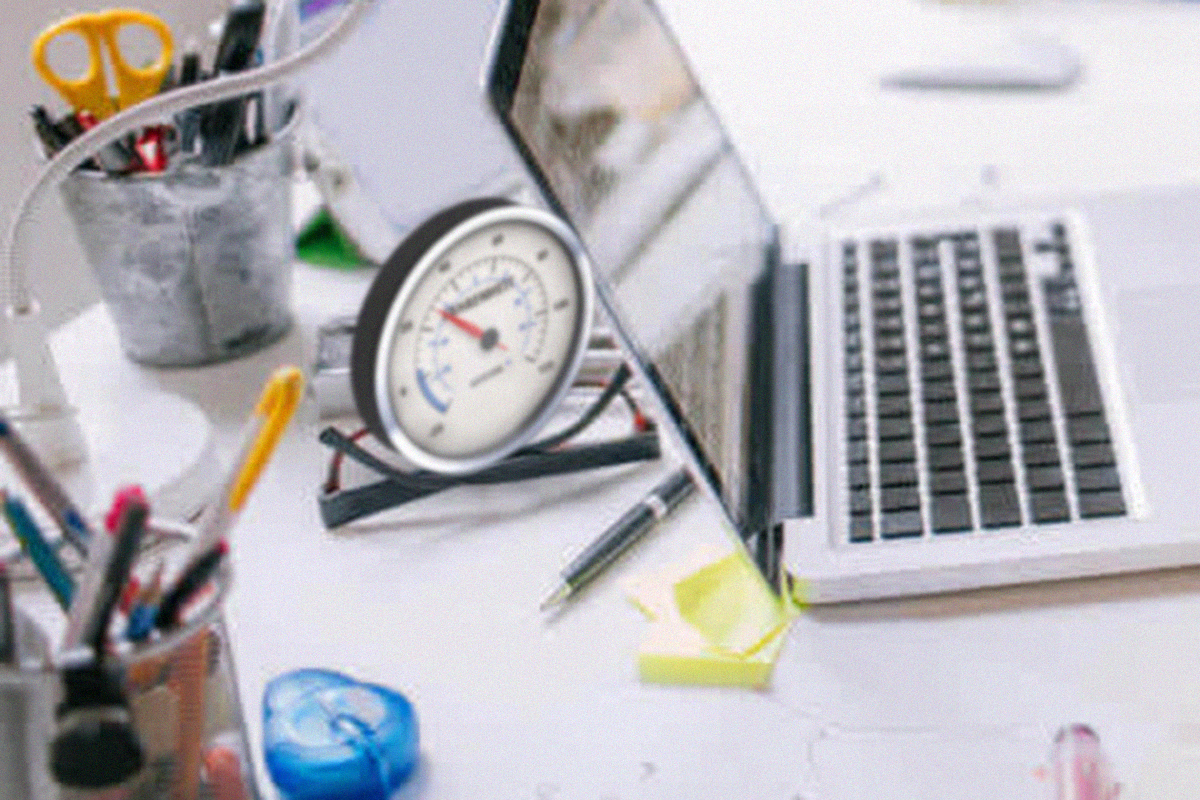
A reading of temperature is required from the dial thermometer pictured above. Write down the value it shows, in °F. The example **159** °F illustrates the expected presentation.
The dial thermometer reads **28** °F
